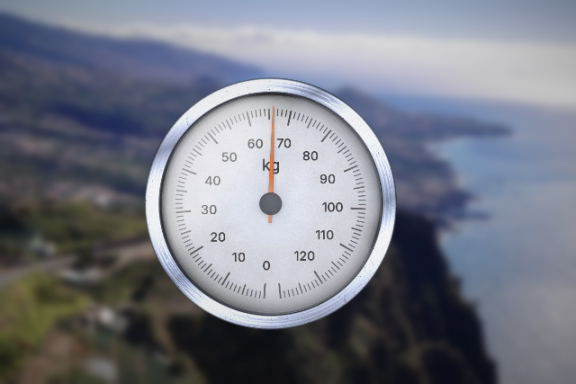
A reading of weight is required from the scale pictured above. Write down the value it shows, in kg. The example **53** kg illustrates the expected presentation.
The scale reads **66** kg
